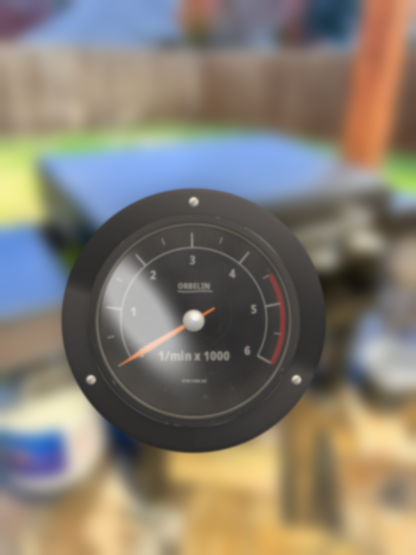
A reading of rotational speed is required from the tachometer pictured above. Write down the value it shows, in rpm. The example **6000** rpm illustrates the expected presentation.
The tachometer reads **0** rpm
